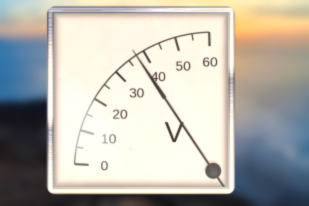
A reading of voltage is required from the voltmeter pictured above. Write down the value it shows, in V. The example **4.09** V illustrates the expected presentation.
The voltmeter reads **37.5** V
